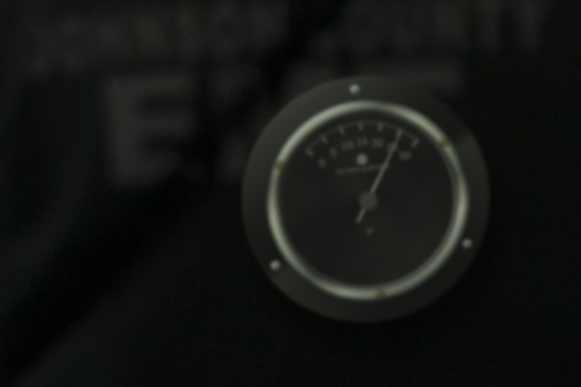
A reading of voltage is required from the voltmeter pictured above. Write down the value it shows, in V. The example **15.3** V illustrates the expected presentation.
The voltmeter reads **25** V
